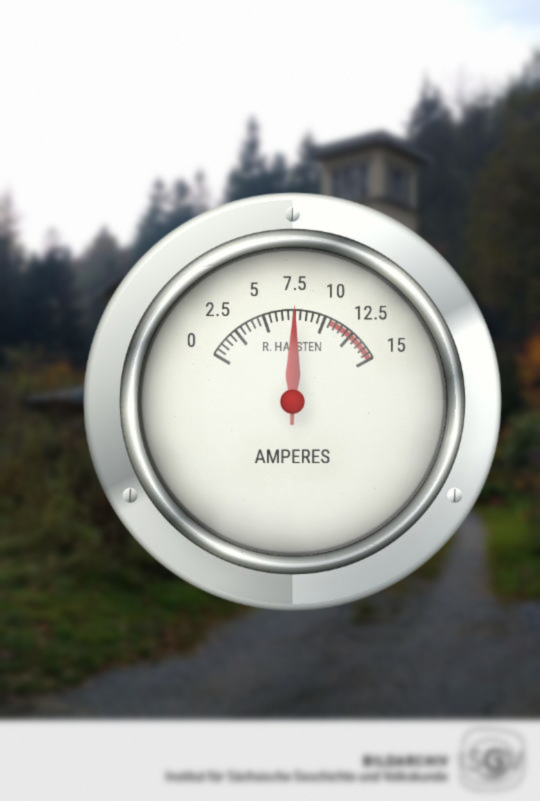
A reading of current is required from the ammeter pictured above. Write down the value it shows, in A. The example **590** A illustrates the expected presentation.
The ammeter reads **7.5** A
